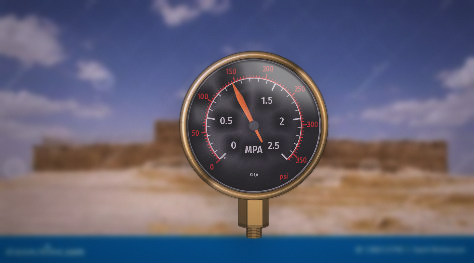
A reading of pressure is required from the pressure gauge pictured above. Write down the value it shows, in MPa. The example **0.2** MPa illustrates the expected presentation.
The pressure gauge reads **1** MPa
